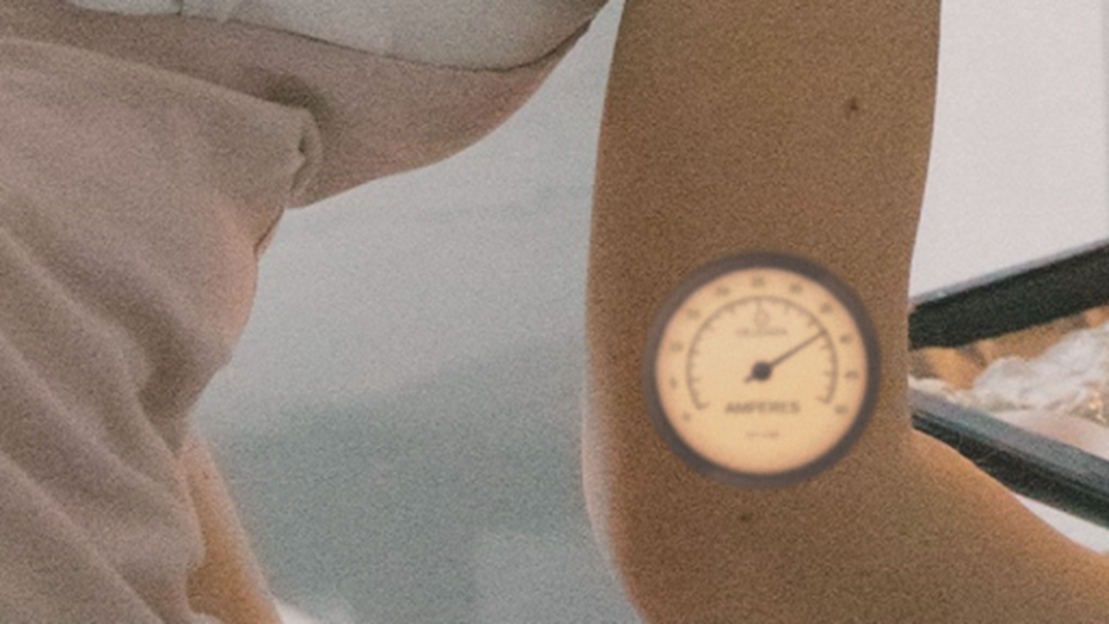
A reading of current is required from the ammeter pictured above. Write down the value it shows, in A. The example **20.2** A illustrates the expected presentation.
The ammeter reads **37.5** A
